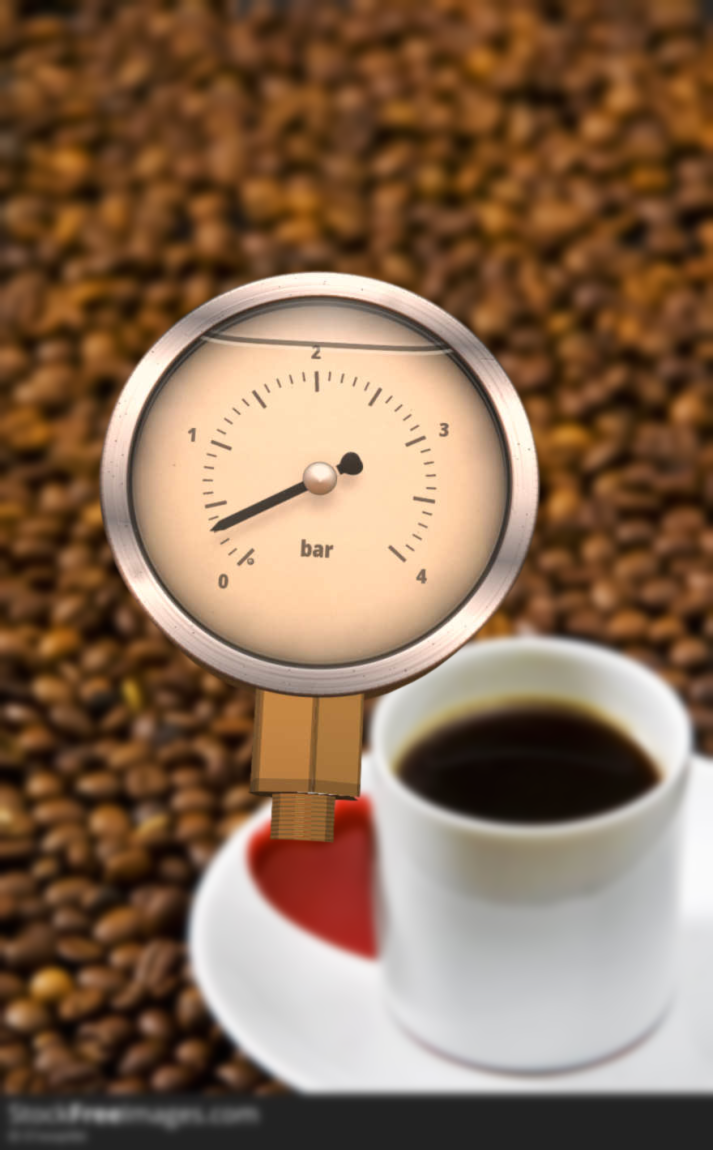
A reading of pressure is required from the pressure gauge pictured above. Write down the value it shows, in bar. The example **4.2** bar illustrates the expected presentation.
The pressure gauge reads **0.3** bar
